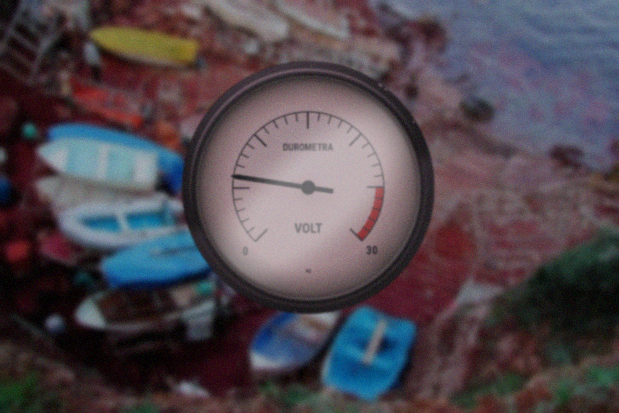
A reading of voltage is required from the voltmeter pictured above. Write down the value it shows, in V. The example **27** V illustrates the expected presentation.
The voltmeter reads **6** V
